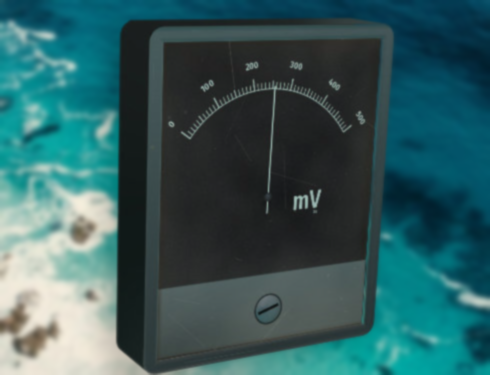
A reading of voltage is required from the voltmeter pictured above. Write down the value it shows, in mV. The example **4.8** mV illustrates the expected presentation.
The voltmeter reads **250** mV
